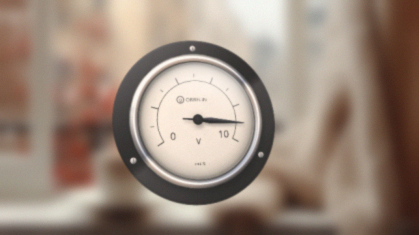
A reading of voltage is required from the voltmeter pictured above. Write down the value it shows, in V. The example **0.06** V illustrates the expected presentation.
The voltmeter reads **9** V
